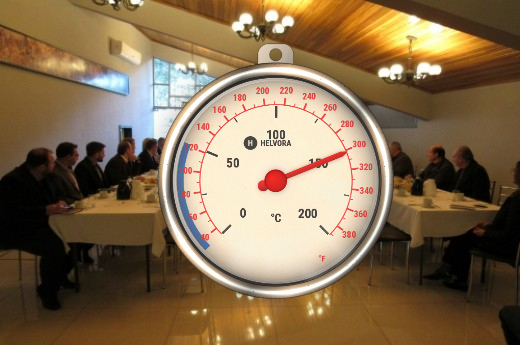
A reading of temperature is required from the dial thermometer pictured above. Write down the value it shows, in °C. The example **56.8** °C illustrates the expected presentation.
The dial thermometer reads **150** °C
